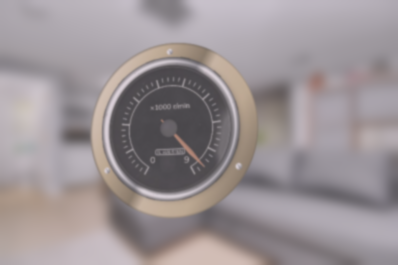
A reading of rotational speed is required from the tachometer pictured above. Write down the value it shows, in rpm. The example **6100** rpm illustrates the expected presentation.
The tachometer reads **8600** rpm
